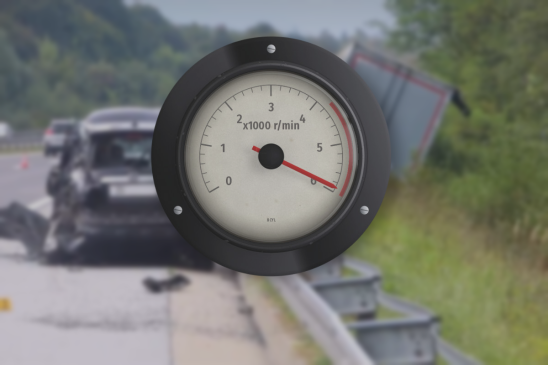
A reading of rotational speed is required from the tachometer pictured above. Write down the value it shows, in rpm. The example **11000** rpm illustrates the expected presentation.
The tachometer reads **5900** rpm
